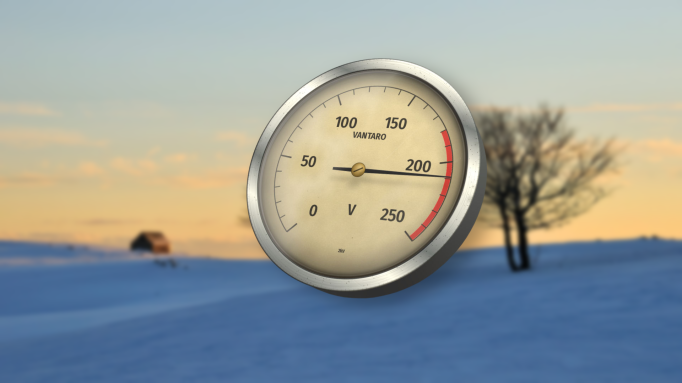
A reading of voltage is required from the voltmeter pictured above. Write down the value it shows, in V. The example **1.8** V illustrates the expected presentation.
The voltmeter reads **210** V
